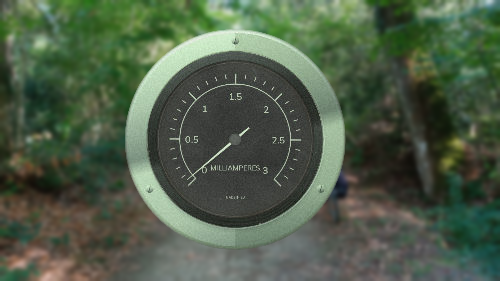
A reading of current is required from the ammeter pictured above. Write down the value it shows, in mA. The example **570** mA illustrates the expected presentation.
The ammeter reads **0.05** mA
